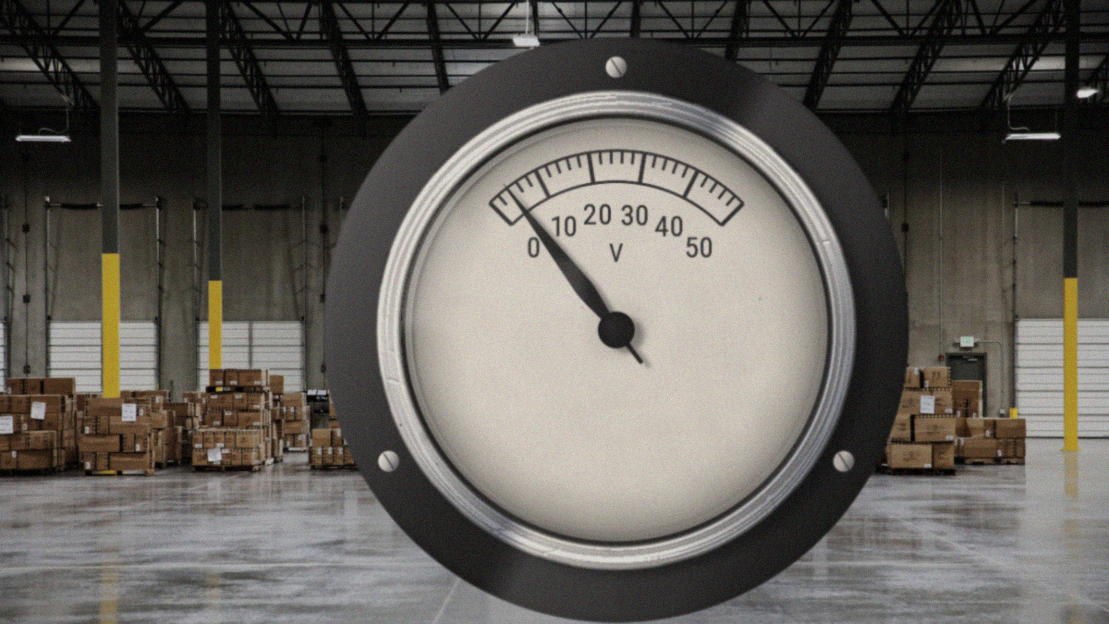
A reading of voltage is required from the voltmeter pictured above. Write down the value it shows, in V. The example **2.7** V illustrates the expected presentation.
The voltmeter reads **4** V
